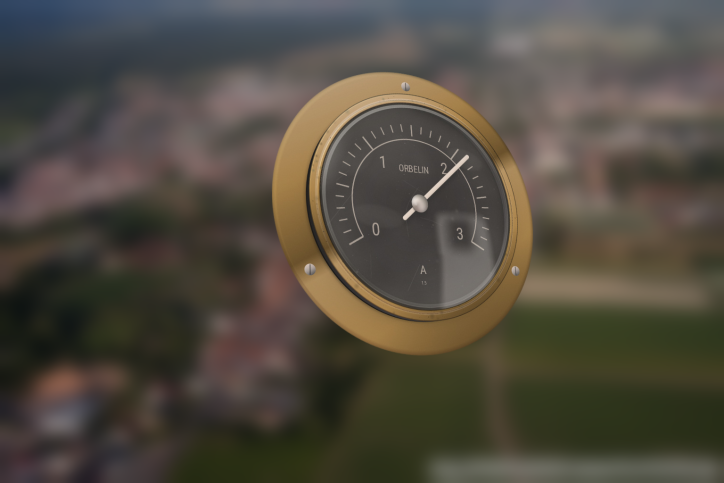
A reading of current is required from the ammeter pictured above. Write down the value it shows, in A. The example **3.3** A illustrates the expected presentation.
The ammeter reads **2.1** A
